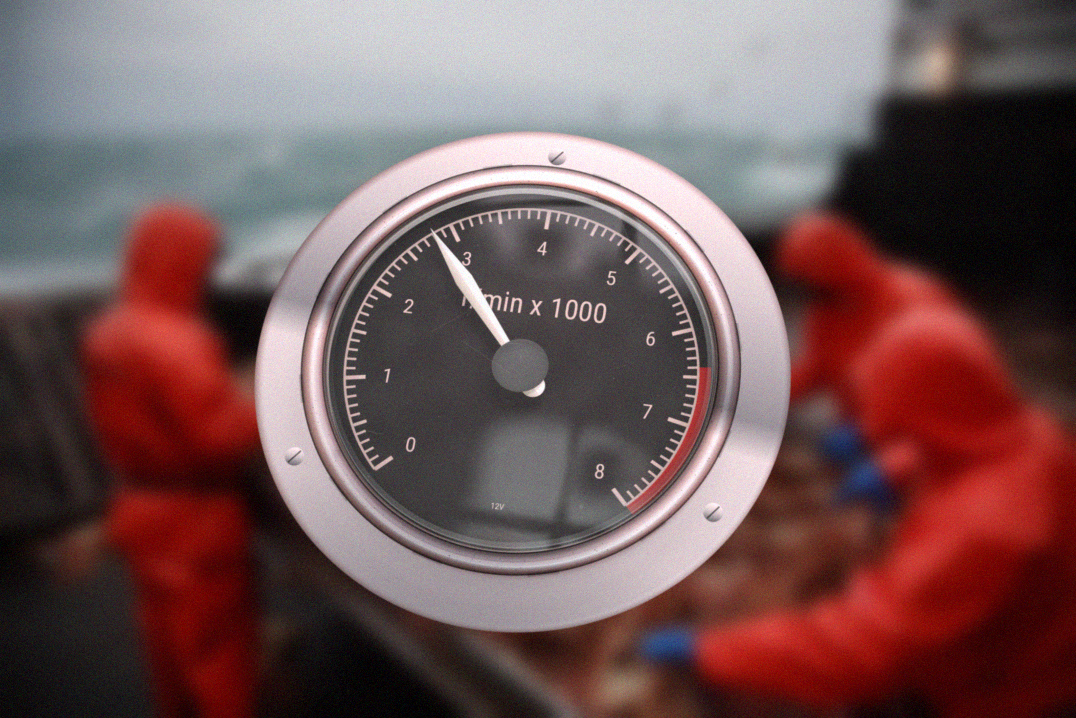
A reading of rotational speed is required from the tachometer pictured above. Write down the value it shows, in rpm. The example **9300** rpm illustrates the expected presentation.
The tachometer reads **2800** rpm
